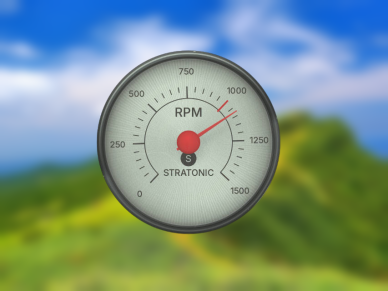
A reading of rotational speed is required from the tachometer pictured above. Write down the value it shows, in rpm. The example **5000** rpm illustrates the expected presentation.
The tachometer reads **1075** rpm
